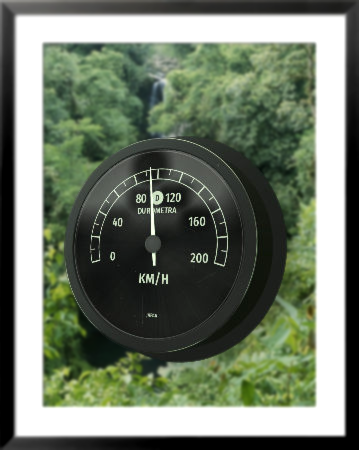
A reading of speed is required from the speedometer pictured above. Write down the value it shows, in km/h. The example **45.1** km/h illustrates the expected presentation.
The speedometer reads **95** km/h
